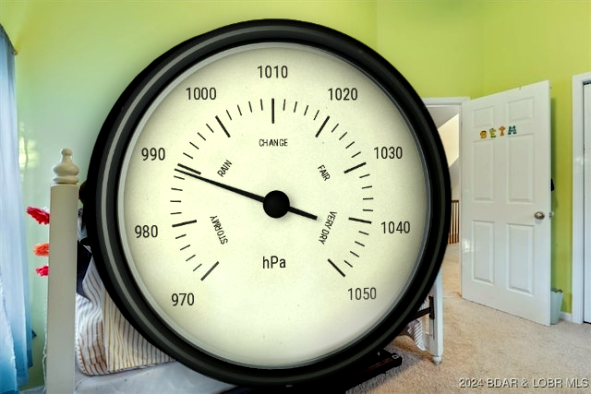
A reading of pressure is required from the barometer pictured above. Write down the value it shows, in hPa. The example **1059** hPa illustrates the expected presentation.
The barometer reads **989** hPa
